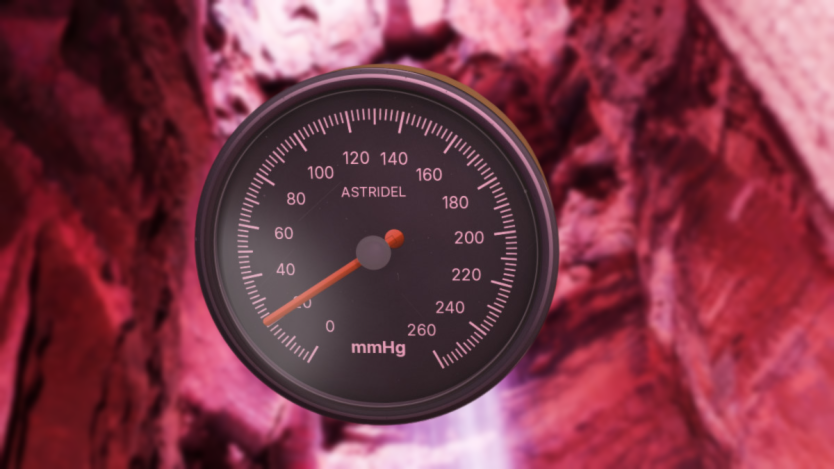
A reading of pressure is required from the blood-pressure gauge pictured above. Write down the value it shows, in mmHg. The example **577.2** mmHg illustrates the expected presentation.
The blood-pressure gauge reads **22** mmHg
